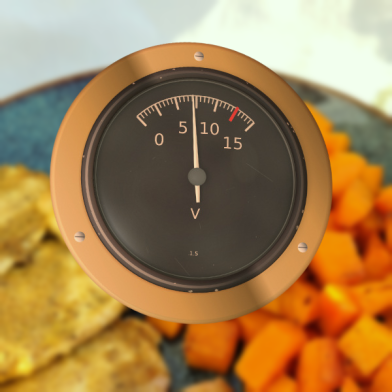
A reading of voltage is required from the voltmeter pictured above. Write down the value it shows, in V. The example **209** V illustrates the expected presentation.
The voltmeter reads **7** V
